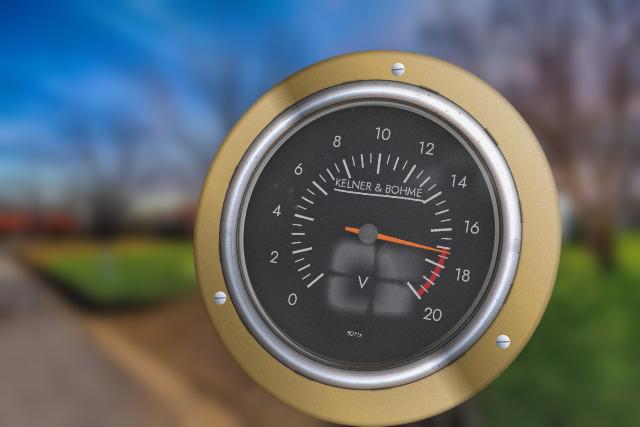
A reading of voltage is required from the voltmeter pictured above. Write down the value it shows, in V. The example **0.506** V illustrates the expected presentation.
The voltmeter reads **17.25** V
